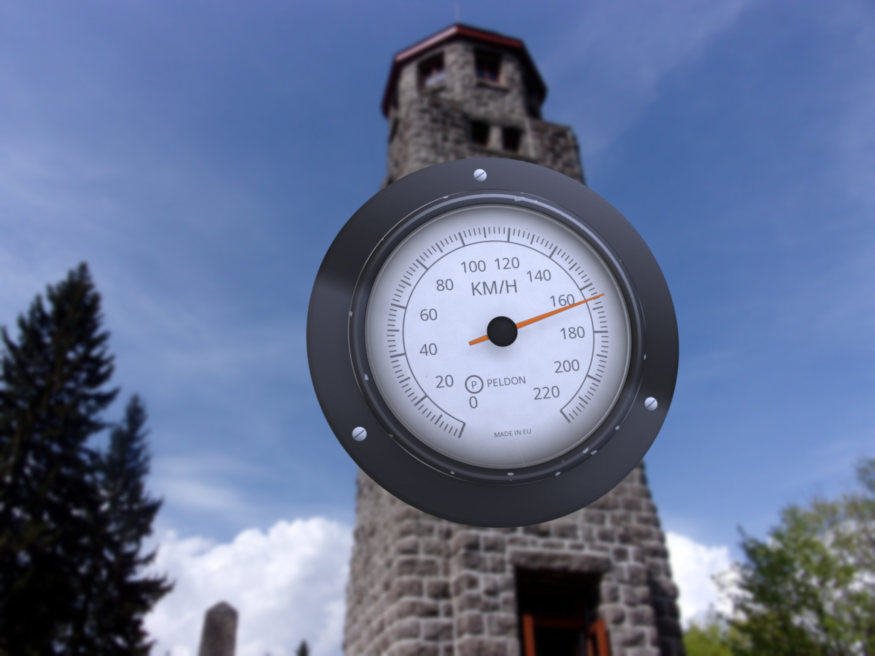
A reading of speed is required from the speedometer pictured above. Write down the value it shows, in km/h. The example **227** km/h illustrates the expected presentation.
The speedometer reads **166** km/h
